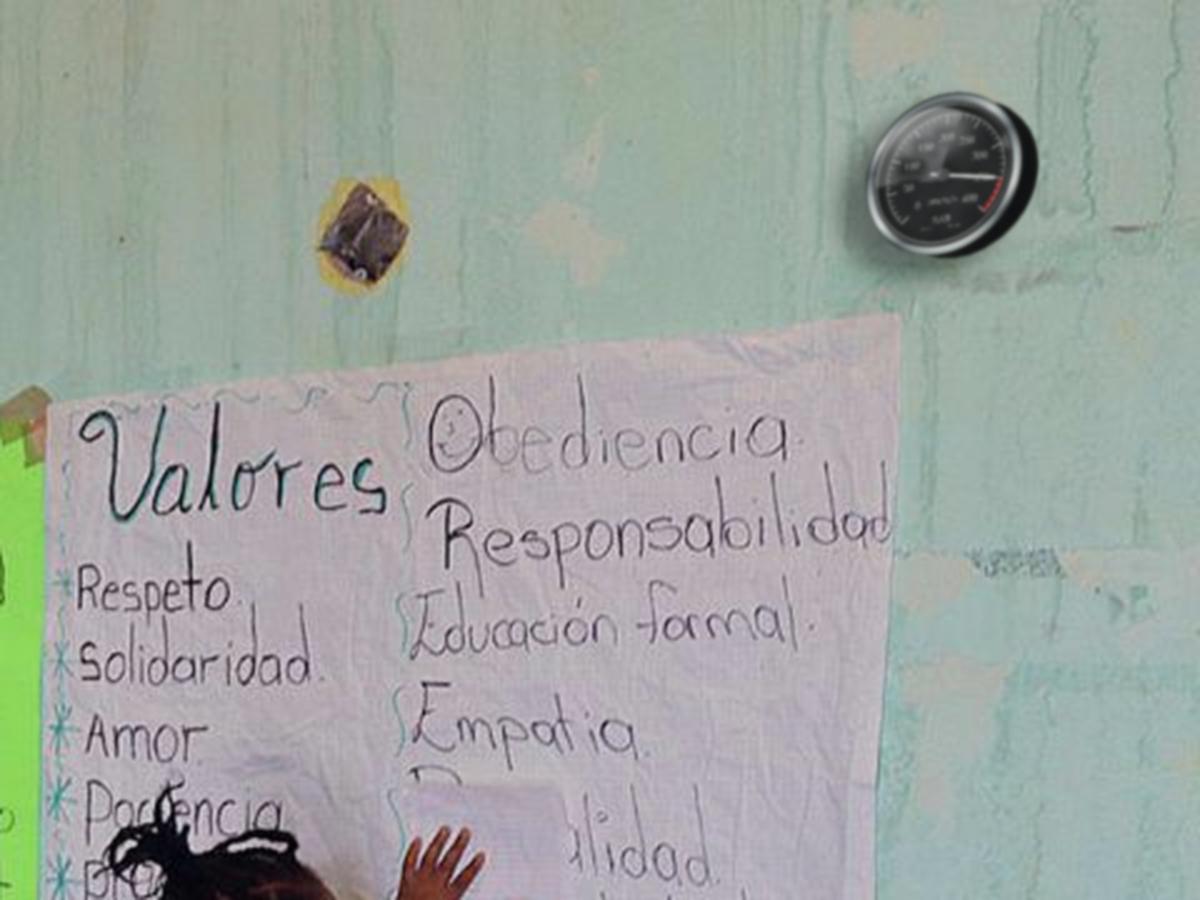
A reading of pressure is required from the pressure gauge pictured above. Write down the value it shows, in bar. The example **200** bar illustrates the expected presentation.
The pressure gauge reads **350** bar
